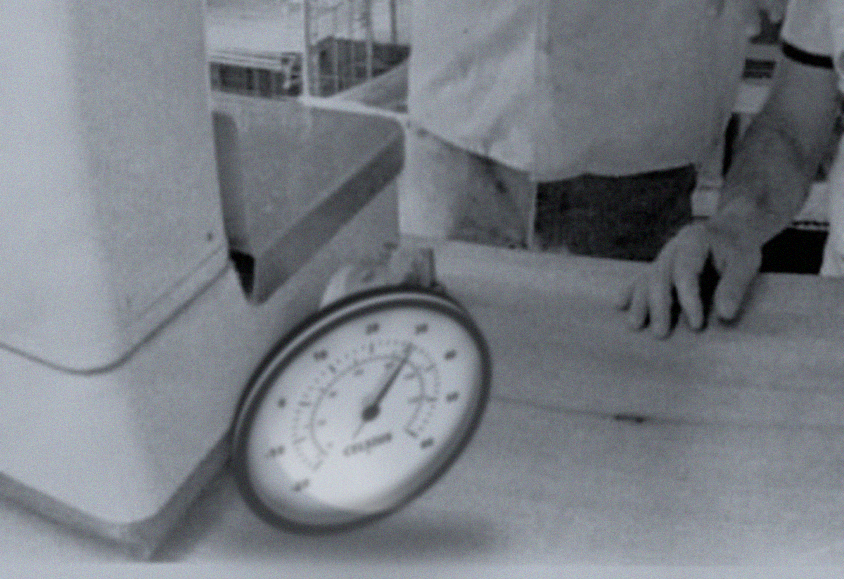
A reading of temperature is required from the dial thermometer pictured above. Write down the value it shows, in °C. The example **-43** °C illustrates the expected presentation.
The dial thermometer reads **30** °C
